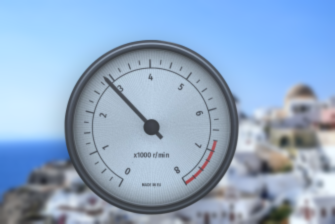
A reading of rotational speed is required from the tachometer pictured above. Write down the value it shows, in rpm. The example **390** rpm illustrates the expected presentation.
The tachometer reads **2875** rpm
